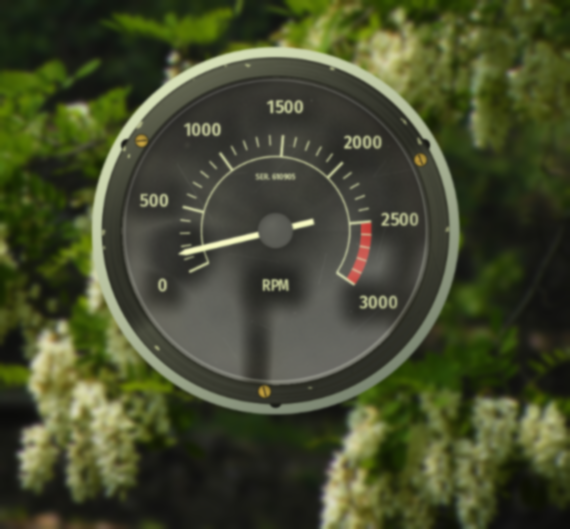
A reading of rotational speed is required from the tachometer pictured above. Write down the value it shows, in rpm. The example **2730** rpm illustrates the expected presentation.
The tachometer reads **150** rpm
